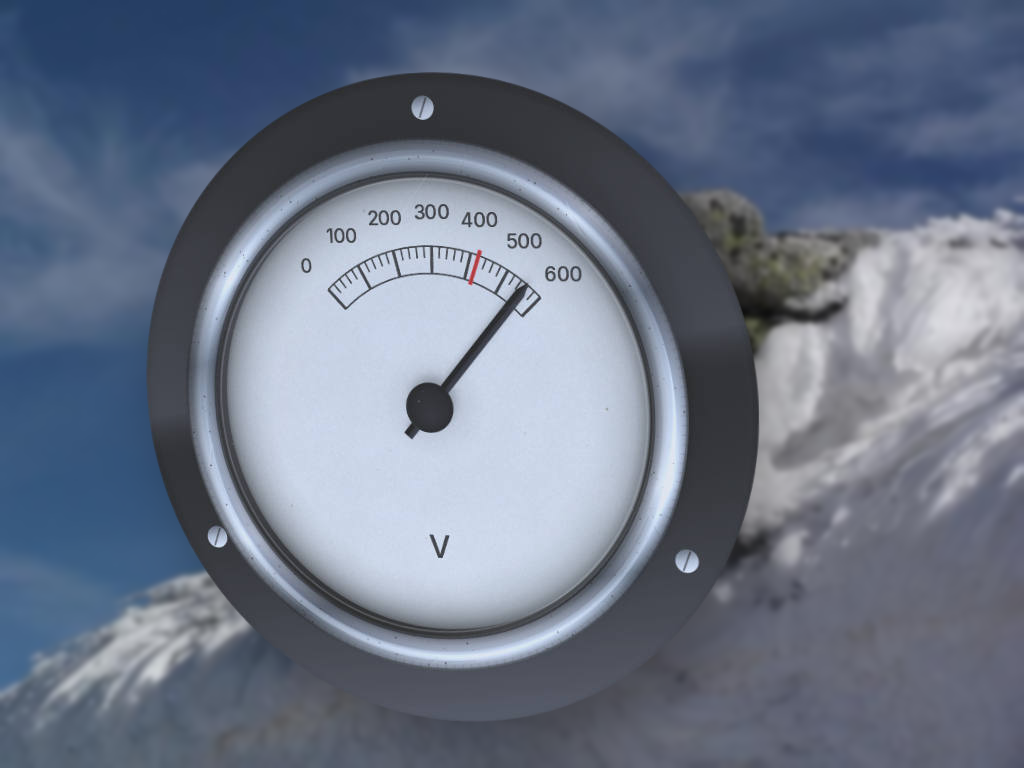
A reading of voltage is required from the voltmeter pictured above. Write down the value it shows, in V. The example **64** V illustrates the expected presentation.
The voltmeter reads **560** V
